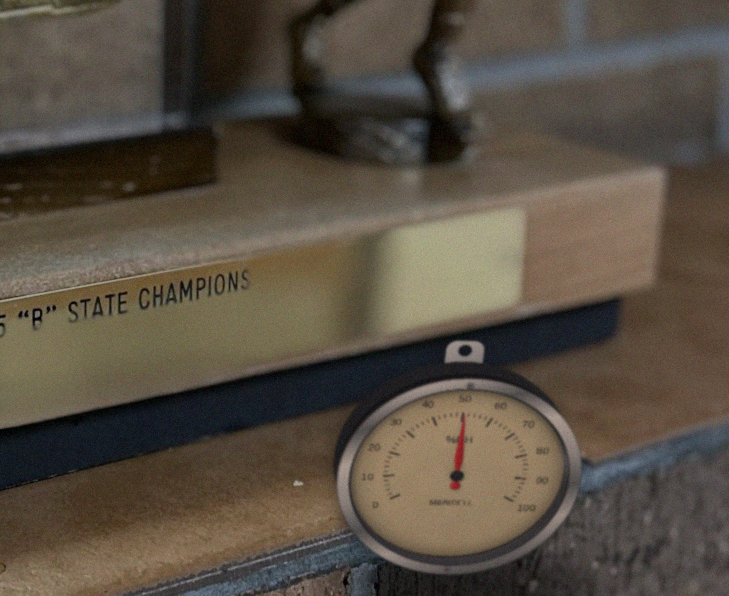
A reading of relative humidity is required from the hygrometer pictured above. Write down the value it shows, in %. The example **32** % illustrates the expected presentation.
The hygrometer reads **50** %
